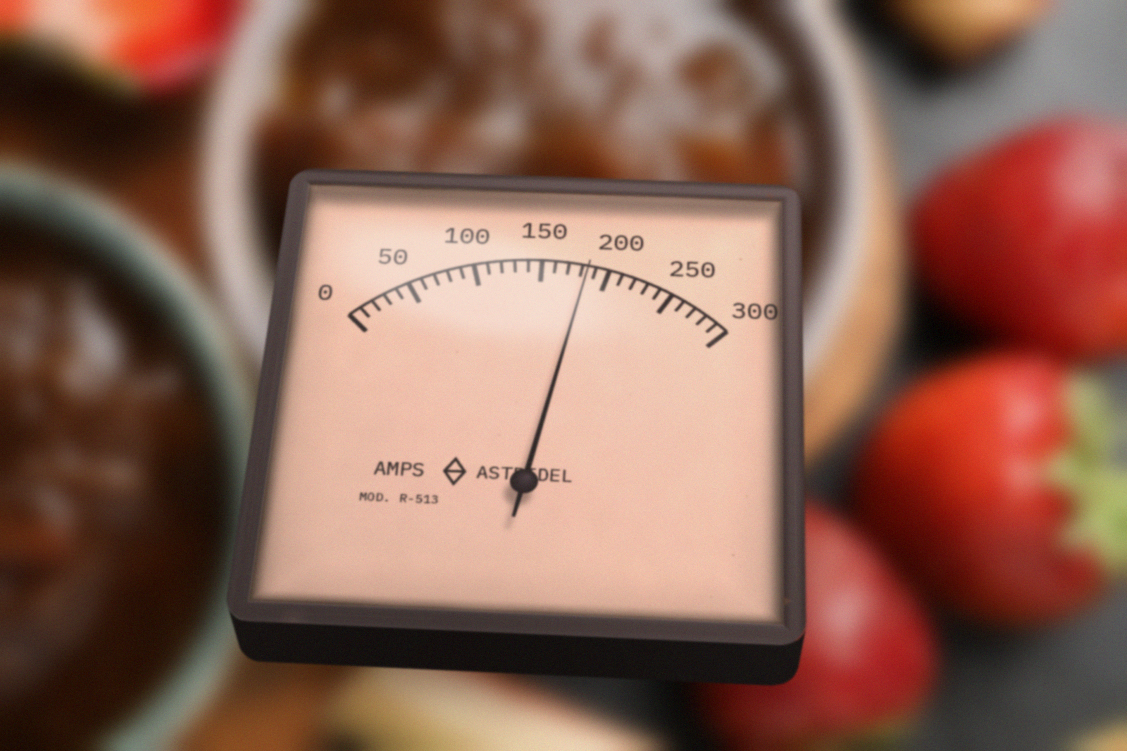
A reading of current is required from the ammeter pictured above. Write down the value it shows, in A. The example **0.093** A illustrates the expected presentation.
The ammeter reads **185** A
